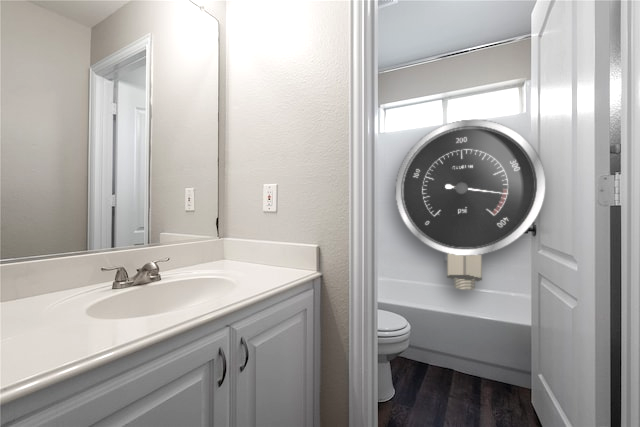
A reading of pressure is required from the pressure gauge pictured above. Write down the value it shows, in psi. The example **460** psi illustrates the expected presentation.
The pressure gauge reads **350** psi
